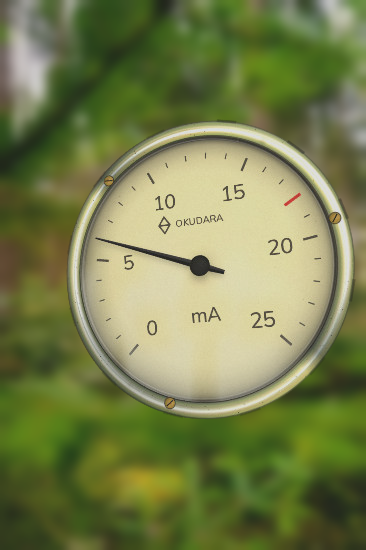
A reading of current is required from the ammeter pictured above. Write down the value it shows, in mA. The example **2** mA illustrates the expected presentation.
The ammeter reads **6** mA
